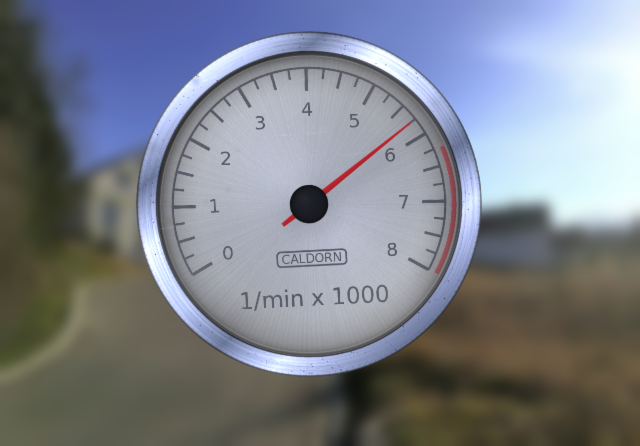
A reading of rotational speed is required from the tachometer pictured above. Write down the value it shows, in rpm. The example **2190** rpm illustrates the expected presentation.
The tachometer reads **5750** rpm
